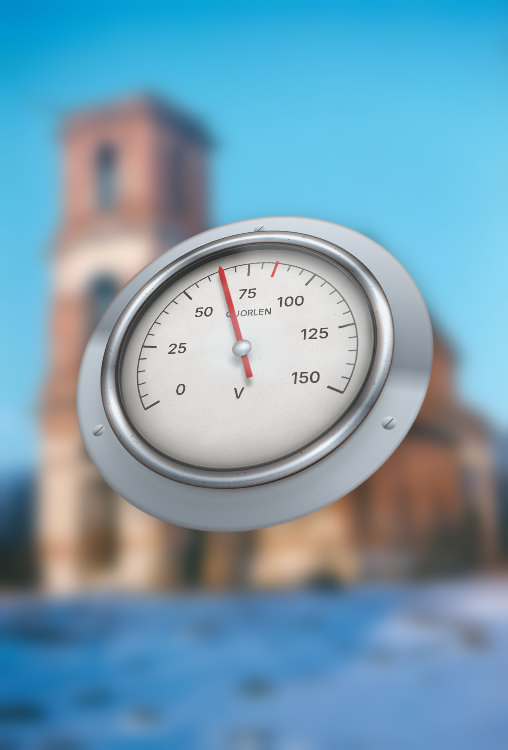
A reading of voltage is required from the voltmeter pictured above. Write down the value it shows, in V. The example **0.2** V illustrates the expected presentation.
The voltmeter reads **65** V
